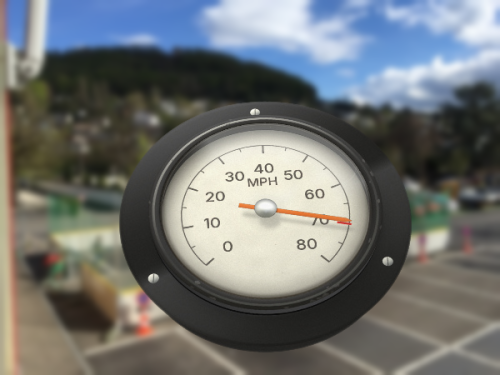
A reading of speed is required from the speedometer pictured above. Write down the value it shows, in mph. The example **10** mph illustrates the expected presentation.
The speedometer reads **70** mph
